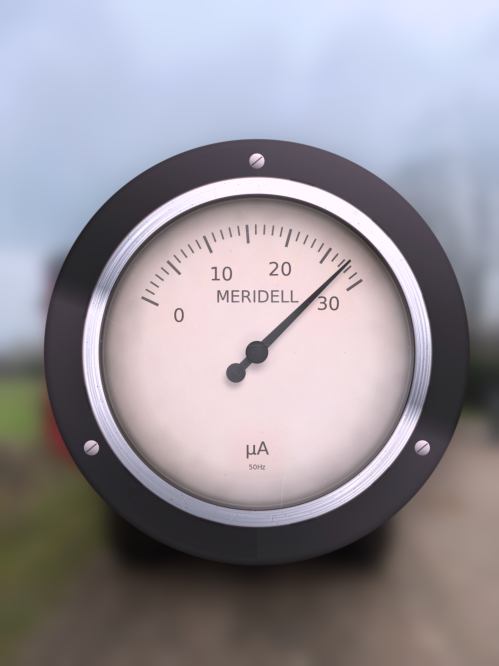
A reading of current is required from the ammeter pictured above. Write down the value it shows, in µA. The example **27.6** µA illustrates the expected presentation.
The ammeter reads **27.5** µA
